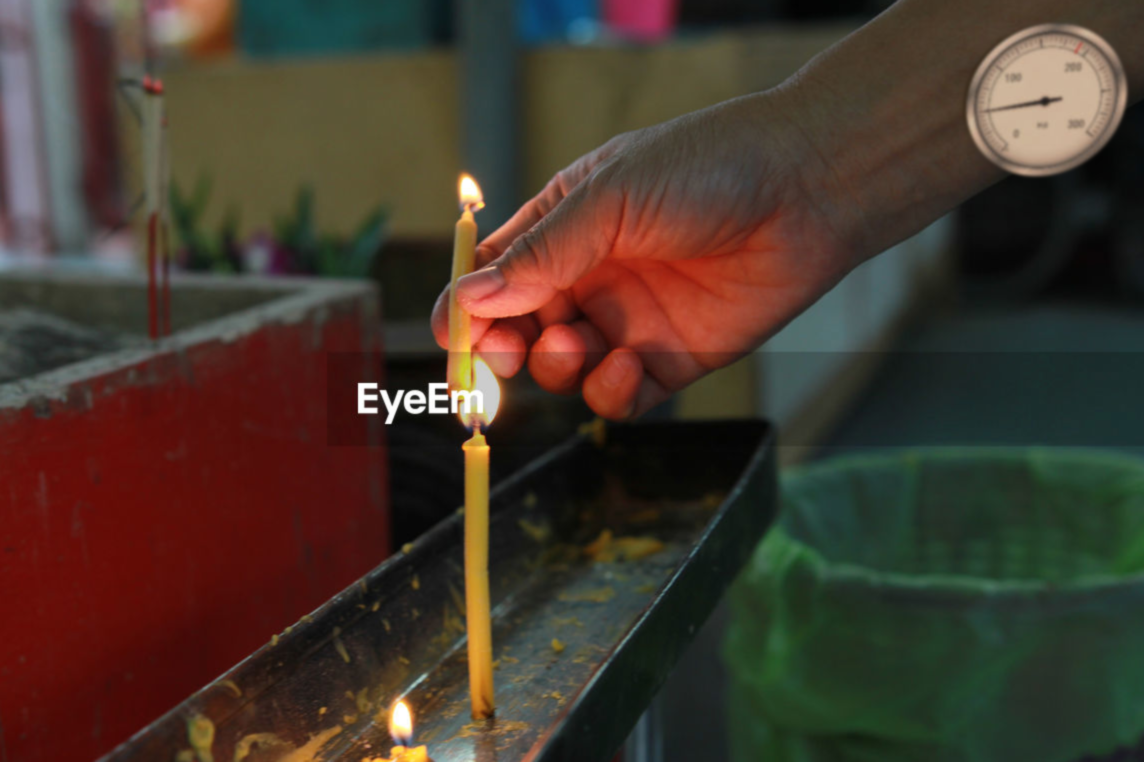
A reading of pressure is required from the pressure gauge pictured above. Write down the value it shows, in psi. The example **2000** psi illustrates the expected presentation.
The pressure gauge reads **50** psi
